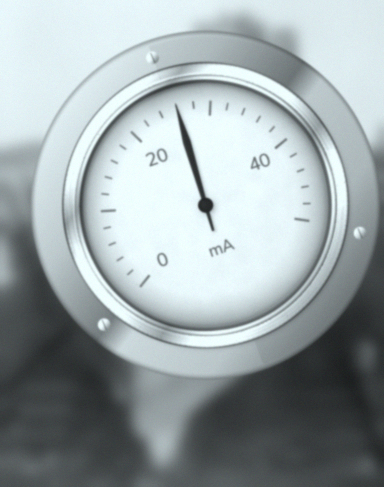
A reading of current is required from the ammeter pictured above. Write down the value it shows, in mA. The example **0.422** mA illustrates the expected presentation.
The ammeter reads **26** mA
